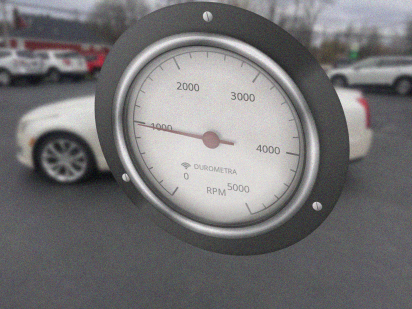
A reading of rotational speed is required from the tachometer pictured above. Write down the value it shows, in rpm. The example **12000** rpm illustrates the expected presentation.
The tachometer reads **1000** rpm
